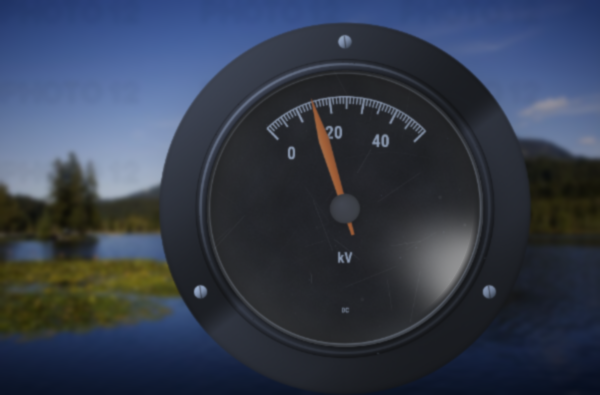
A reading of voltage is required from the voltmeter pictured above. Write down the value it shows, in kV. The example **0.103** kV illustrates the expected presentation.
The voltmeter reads **15** kV
